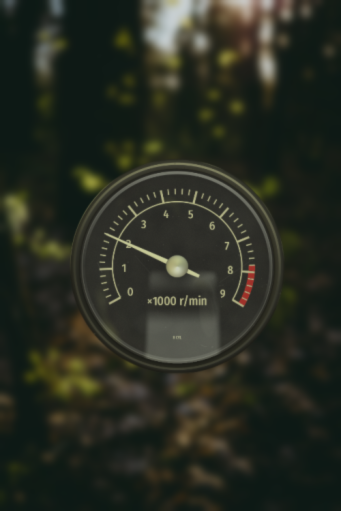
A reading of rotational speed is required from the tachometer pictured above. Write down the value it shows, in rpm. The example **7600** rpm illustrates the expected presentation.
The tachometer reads **2000** rpm
